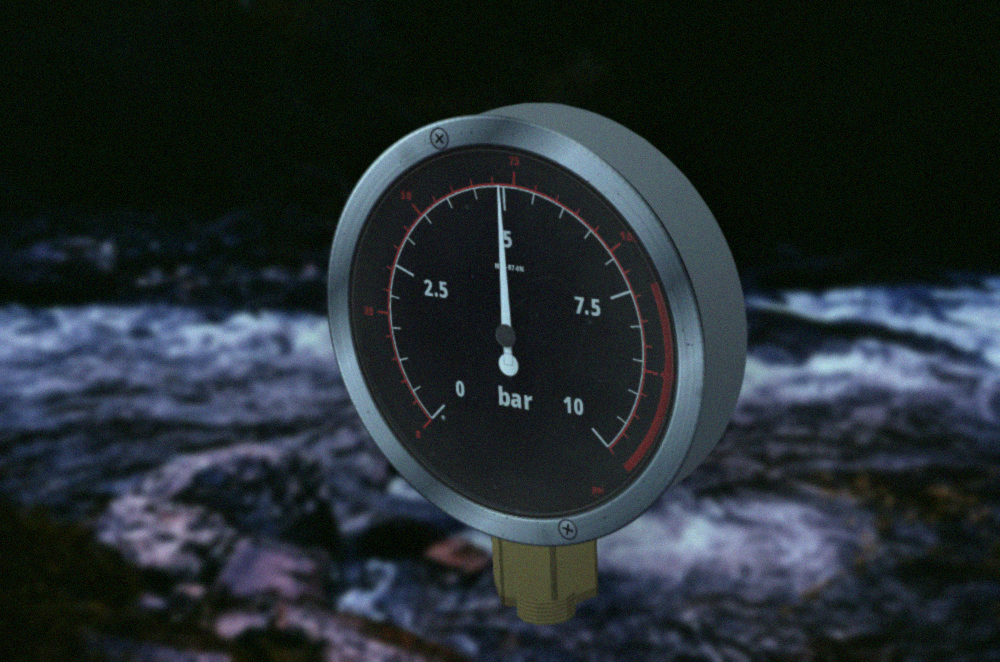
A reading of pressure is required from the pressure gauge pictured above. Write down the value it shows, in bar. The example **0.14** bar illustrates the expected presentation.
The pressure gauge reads **5** bar
